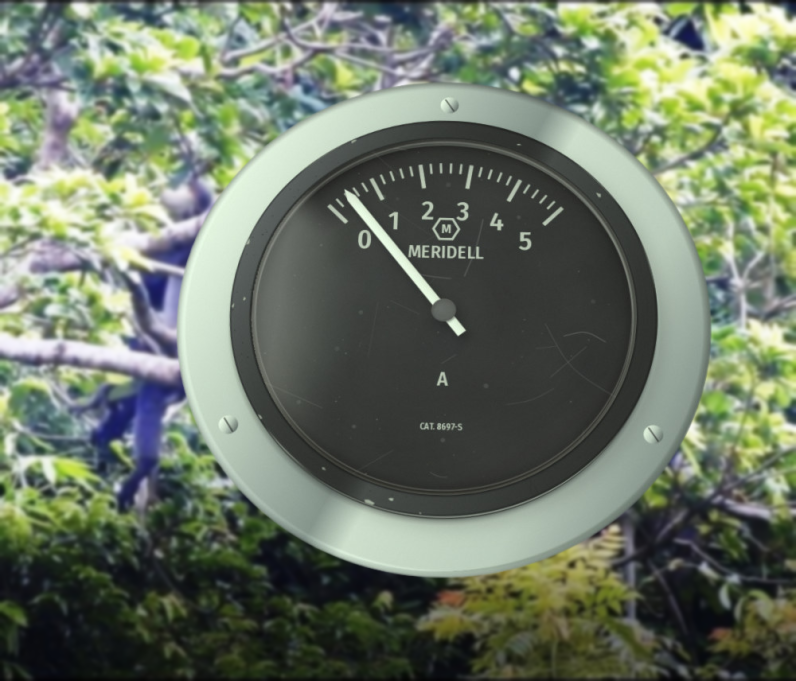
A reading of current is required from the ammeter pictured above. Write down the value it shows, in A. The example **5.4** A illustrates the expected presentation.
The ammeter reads **0.4** A
